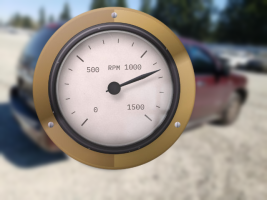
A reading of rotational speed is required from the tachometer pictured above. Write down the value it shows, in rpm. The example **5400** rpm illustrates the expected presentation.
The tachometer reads **1150** rpm
